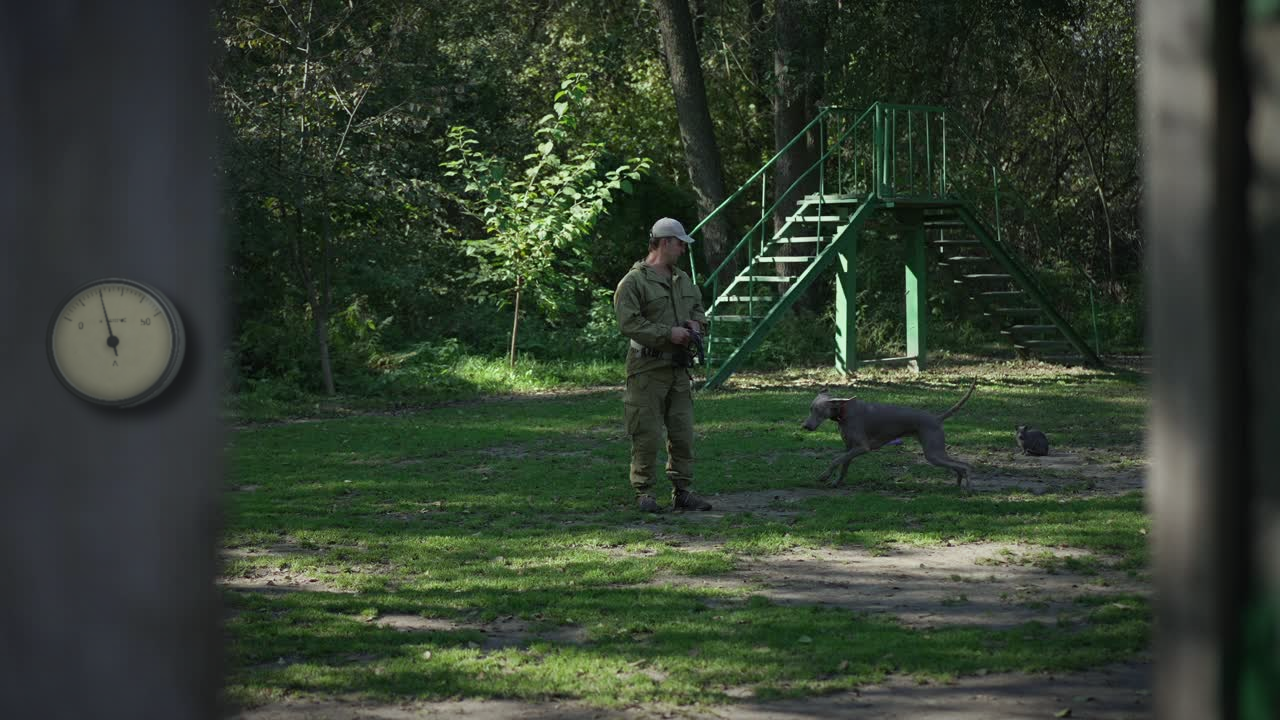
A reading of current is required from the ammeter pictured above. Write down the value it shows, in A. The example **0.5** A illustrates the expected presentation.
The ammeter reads **20** A
